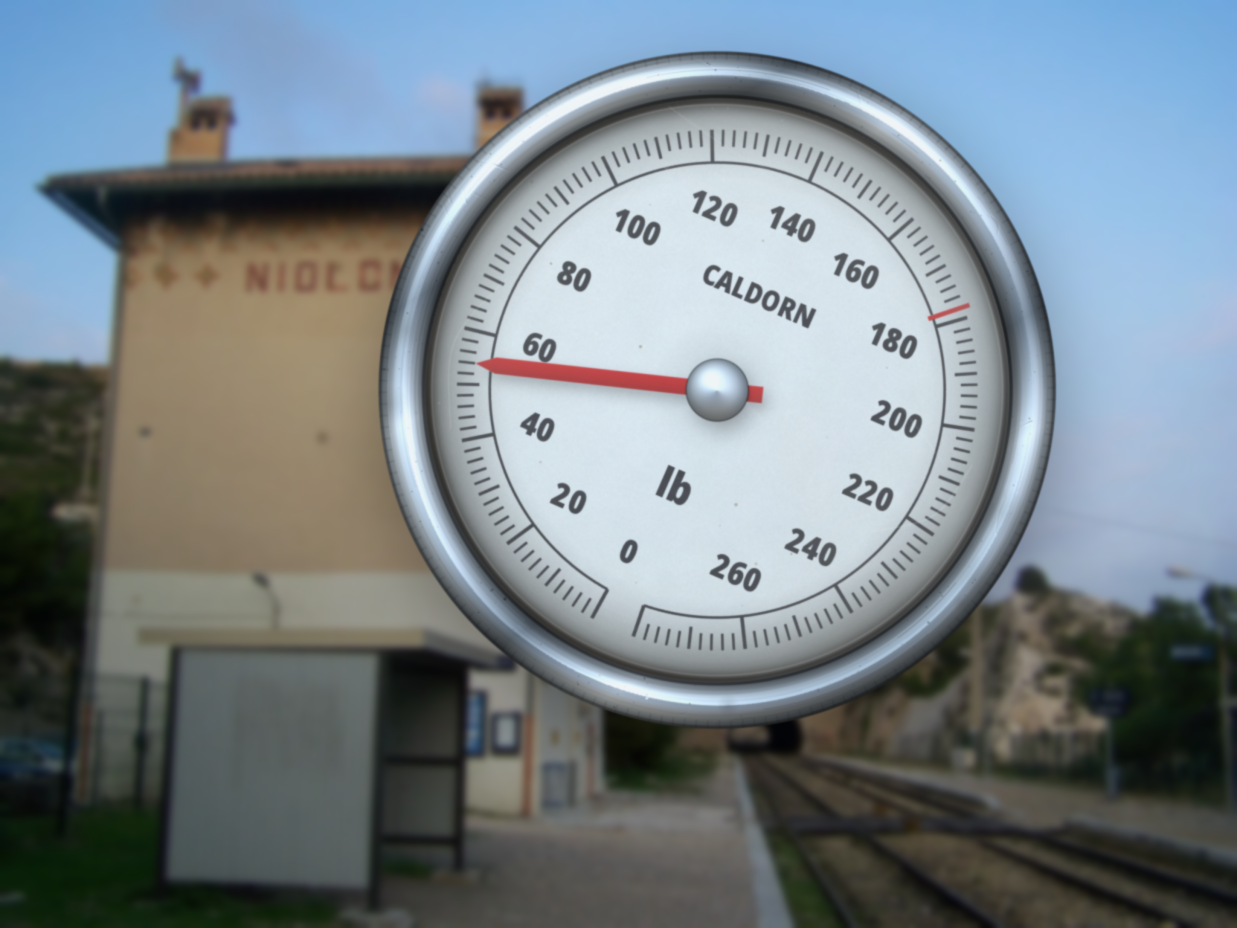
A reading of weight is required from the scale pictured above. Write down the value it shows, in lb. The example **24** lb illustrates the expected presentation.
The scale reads **54** lb
